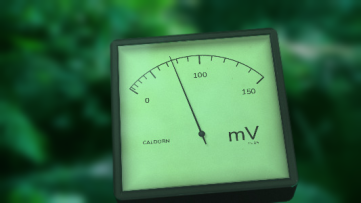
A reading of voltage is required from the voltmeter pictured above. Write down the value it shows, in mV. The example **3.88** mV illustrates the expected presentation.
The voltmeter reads **75** mV
